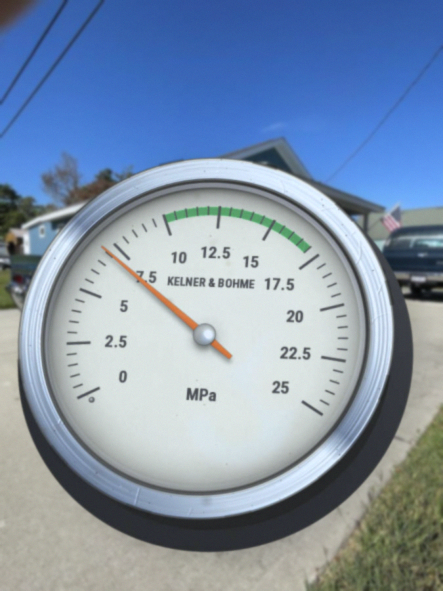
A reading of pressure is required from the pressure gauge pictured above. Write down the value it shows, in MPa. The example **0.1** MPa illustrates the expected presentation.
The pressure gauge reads **7** MPa
